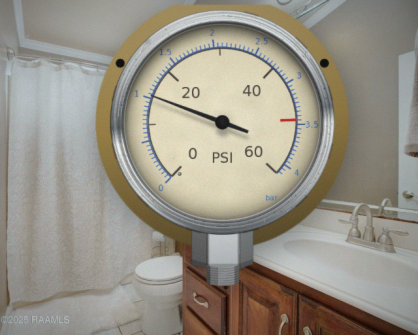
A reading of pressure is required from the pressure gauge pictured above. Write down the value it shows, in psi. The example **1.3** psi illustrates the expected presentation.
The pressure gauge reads **15** psi
